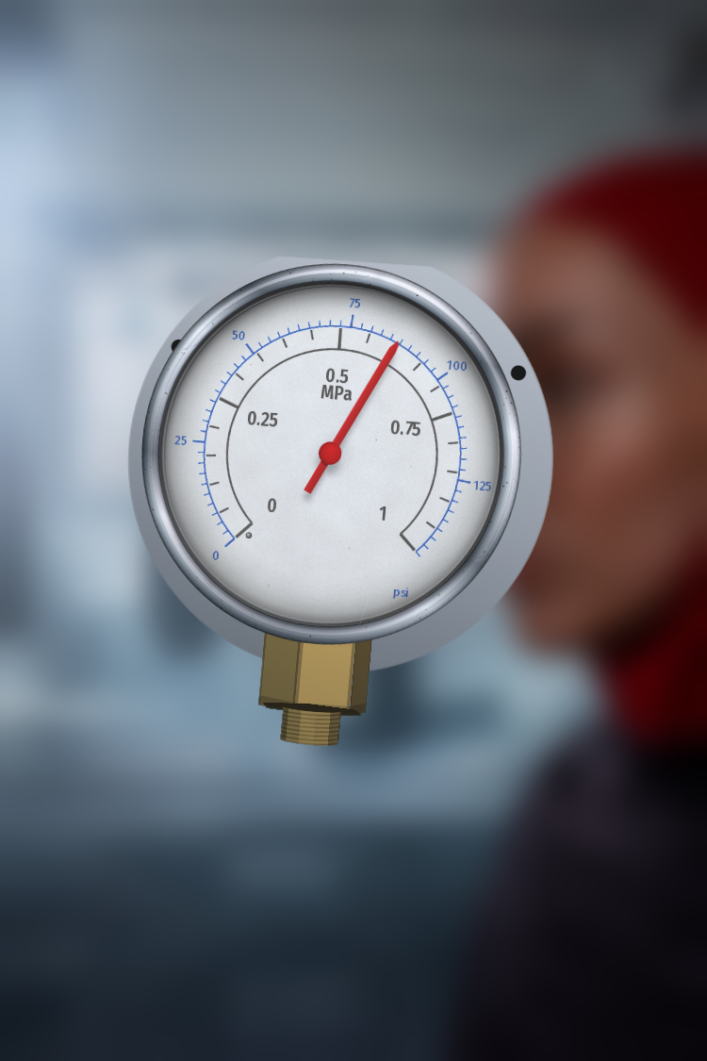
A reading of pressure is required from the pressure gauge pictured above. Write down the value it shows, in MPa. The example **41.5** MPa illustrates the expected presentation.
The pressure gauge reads **0.6** MPa
